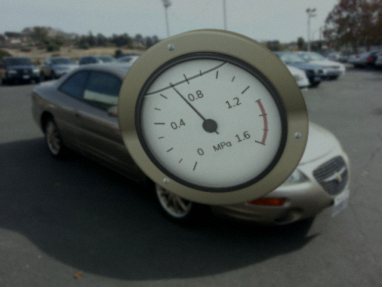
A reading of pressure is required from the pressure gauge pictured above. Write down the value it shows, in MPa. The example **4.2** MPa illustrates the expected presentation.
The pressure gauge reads **0.7** MPa
